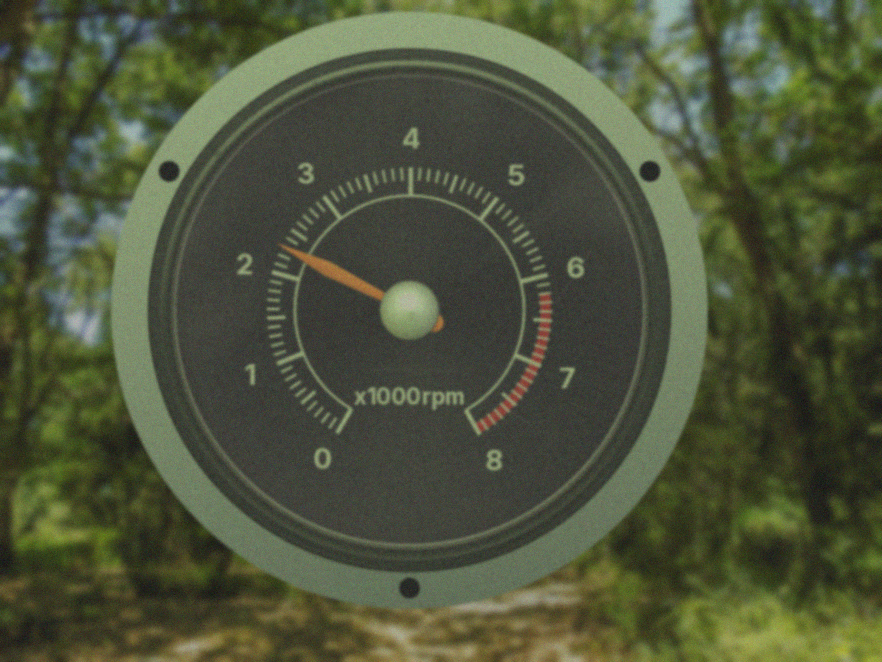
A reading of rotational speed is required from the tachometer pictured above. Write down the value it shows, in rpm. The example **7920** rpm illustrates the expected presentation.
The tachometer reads **2300** rpm
